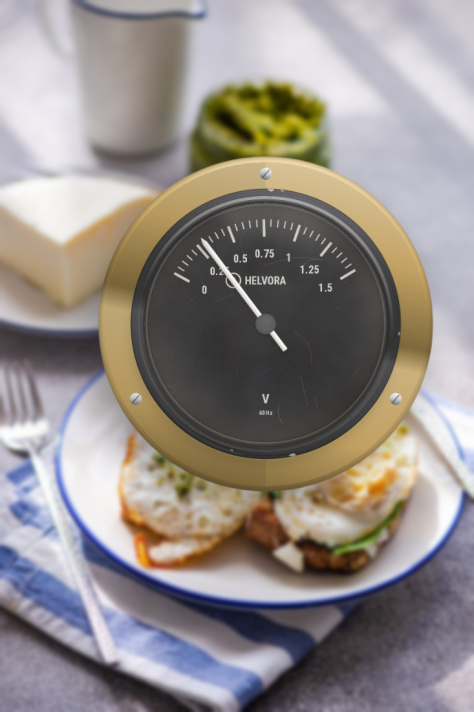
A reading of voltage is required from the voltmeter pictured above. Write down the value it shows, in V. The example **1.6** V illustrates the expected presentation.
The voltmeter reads **0.3** V
